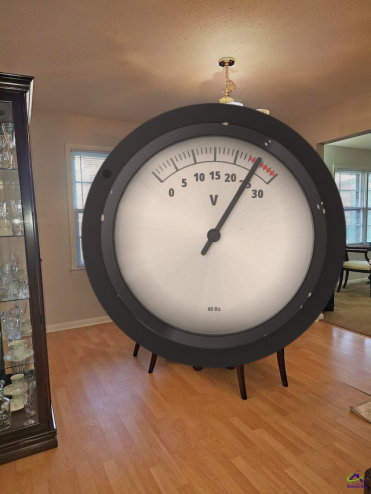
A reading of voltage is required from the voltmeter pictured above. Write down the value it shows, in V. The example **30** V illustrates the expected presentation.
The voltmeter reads **25** V
